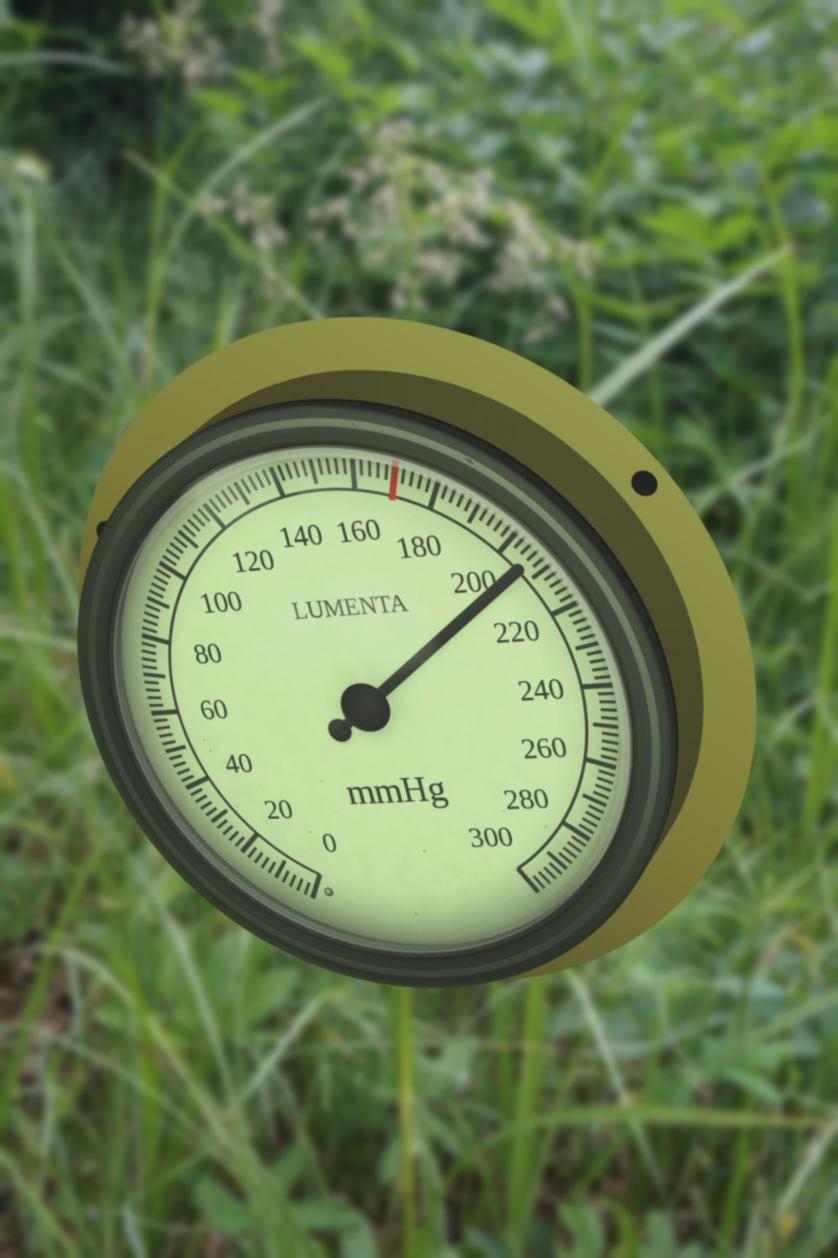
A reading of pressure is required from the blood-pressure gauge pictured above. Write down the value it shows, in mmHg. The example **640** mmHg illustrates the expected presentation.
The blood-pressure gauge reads **206** mmHg
